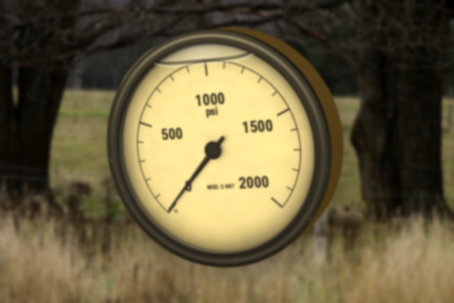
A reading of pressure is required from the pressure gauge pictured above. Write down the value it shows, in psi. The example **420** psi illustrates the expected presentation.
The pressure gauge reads **0** psi
